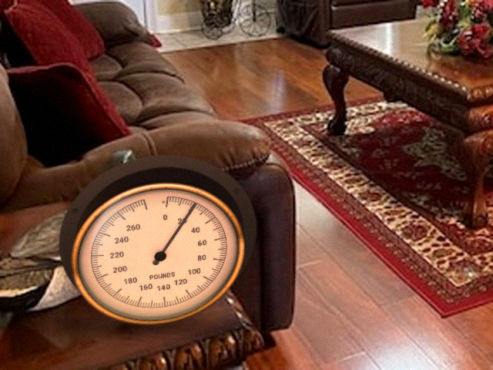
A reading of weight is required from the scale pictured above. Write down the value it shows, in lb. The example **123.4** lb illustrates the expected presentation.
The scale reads **20** lb
